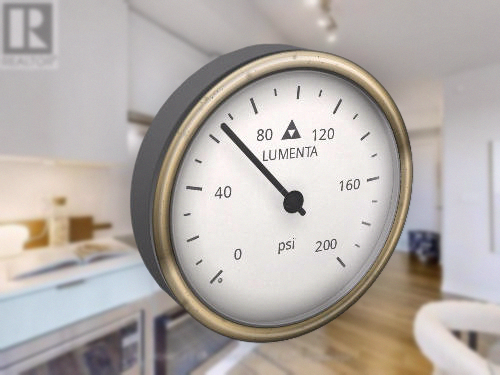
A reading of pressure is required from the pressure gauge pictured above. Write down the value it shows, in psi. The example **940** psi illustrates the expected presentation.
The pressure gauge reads **65** psi
